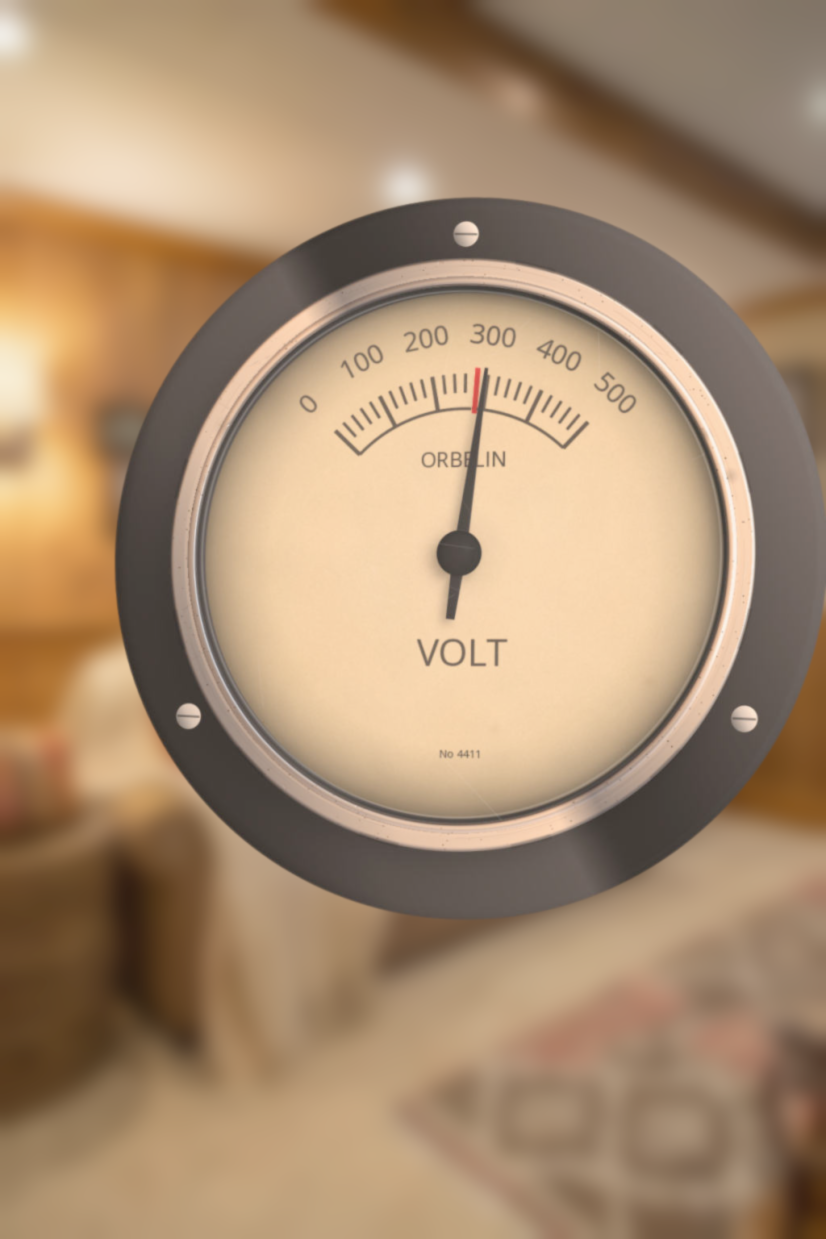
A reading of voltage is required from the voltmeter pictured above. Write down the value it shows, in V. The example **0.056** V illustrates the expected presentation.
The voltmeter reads **300** V
